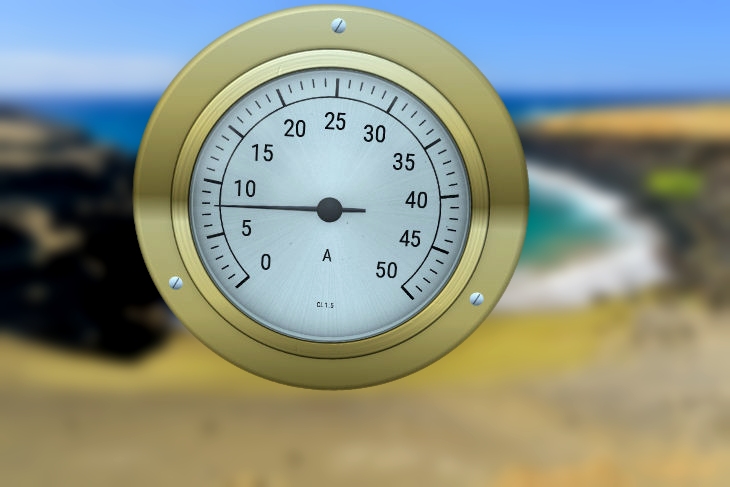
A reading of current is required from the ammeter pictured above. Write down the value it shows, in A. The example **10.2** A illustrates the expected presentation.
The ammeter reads **8** A
